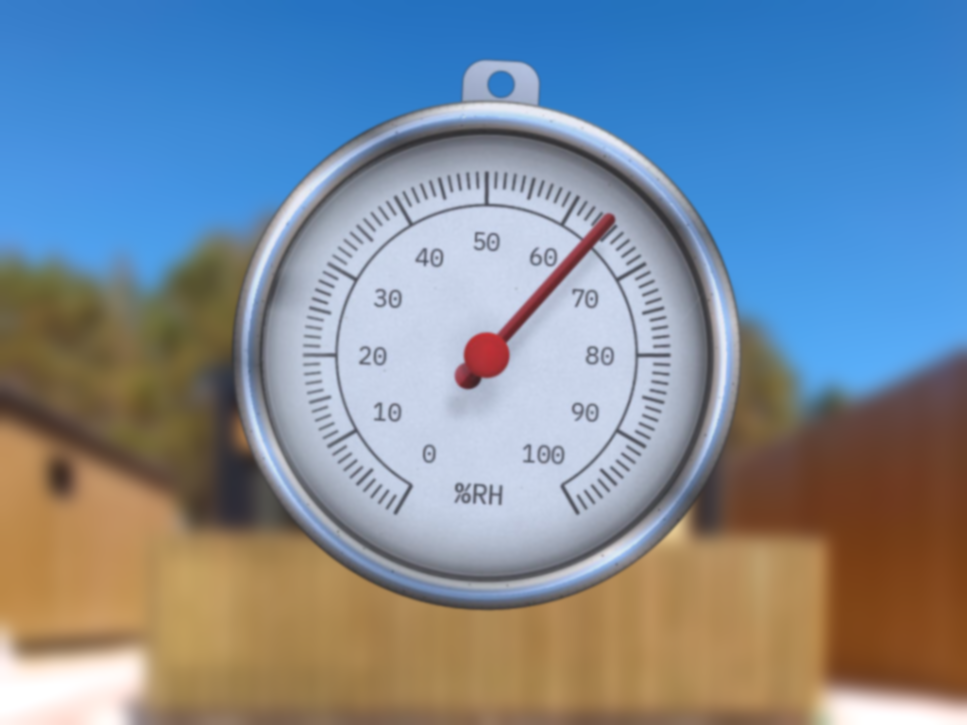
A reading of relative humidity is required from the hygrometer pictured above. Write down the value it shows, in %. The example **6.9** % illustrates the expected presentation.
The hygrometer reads **64** %
